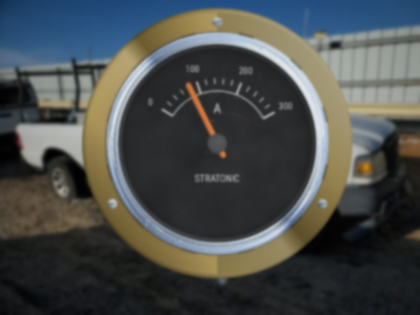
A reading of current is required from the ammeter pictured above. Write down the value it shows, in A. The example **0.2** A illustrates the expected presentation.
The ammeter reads **80** A
